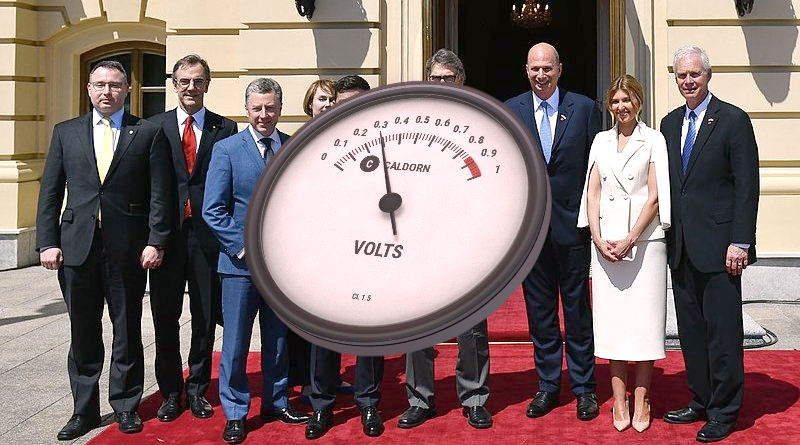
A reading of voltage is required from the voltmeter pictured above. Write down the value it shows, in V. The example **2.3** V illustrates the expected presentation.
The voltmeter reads **0.3** V
